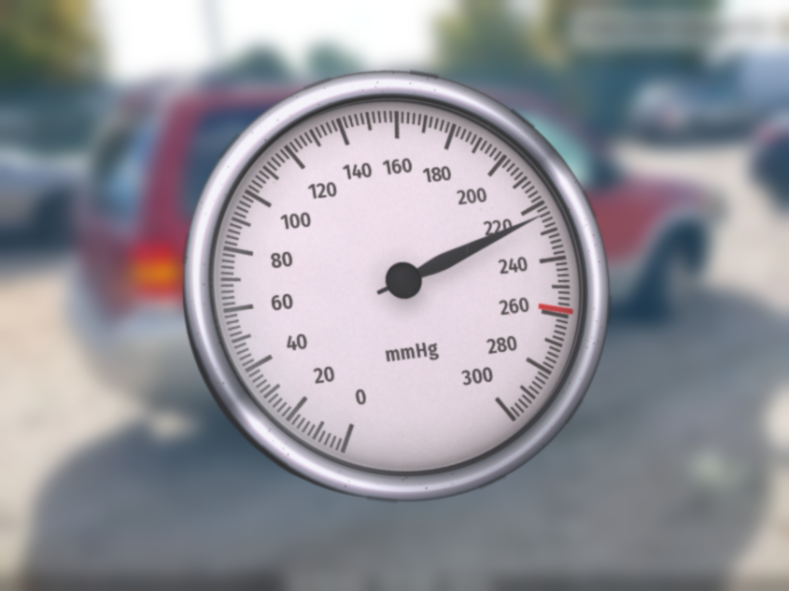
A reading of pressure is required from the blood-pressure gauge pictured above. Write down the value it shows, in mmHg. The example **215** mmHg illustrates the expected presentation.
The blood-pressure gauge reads **224** mmHg
